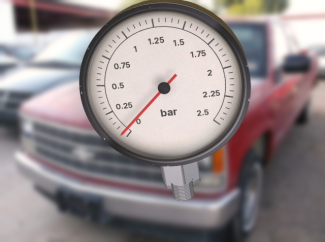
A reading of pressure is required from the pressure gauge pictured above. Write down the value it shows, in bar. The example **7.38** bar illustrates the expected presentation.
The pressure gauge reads **0.05** bar
